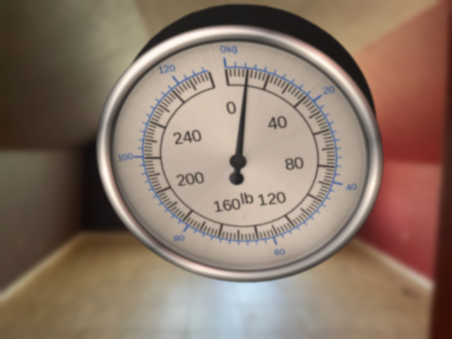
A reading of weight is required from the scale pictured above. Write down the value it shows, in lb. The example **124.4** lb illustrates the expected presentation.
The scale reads **10** lb
